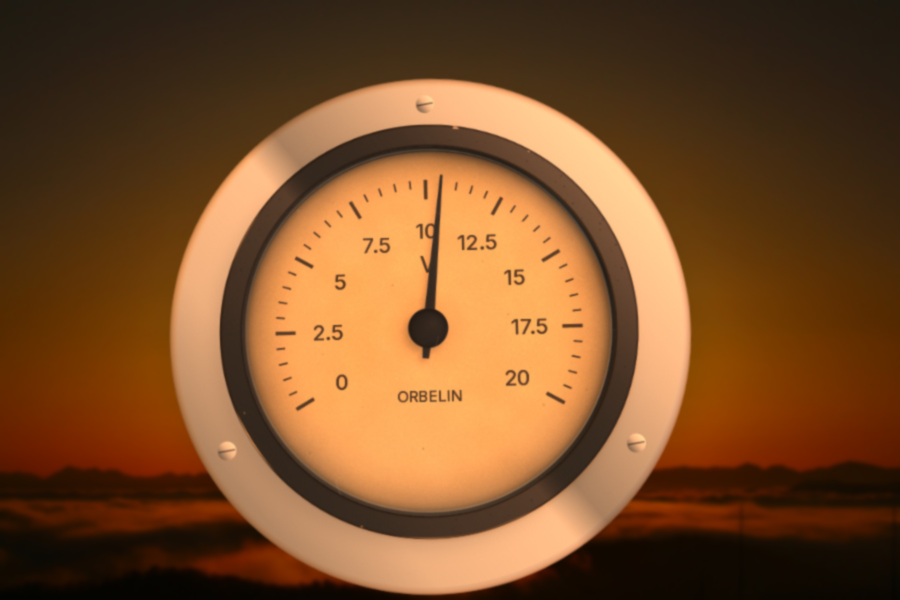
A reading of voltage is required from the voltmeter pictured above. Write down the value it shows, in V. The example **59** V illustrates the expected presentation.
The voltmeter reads **10.5** V
